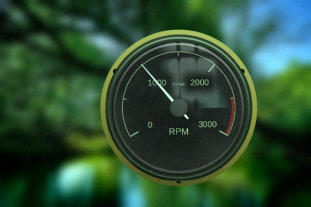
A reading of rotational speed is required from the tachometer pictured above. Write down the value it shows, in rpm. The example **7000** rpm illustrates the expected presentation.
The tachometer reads **1000** rpm
